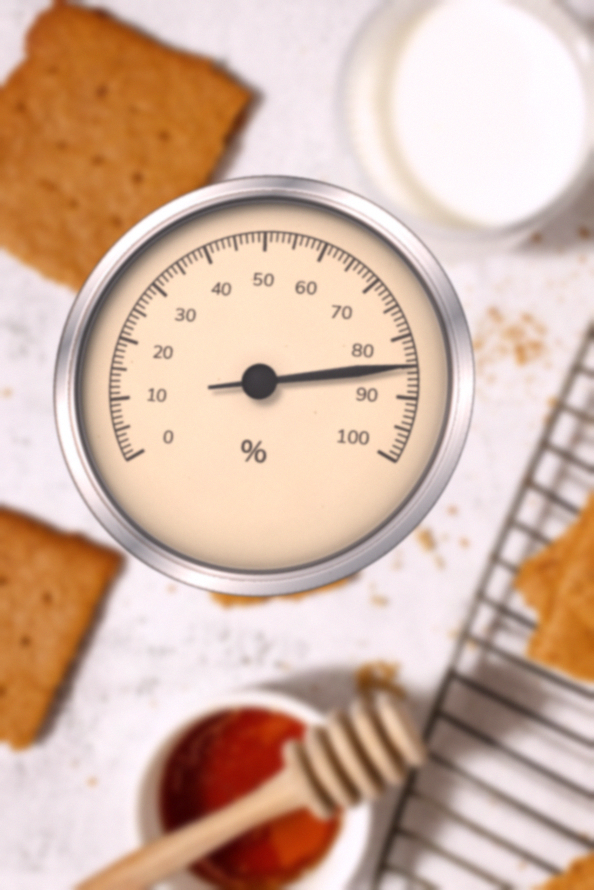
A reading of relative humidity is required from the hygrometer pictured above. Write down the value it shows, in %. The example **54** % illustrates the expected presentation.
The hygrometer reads **85** %
